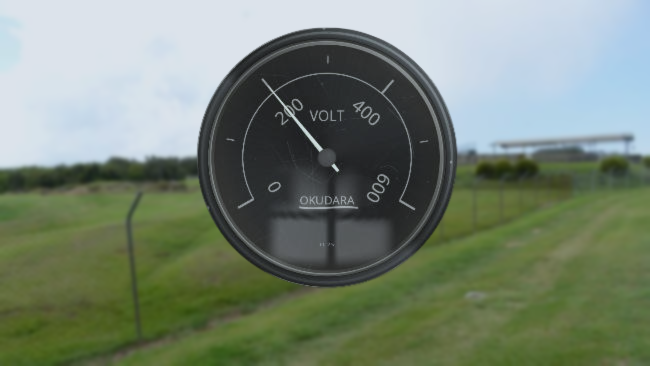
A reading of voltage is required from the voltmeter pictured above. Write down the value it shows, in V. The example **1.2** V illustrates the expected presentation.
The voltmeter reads **200** V
